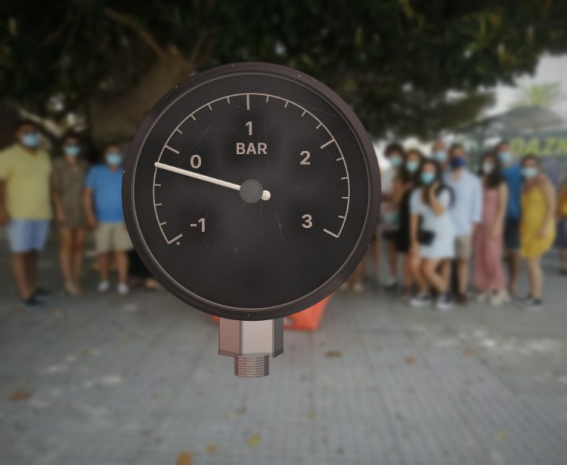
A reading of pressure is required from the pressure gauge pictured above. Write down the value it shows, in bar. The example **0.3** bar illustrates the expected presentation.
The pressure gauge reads **-0.2** bar
